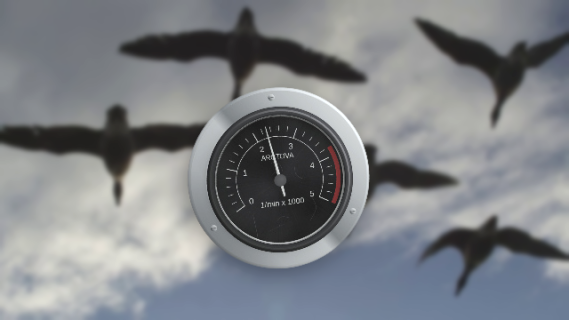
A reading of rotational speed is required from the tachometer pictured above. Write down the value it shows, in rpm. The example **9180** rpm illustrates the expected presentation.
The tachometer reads **2300** rpm
